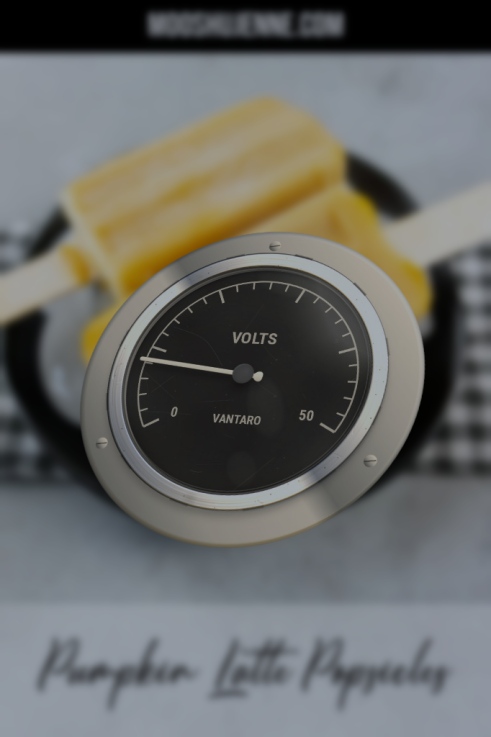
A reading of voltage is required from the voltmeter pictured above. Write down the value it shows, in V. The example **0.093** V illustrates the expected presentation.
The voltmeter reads **8** V
